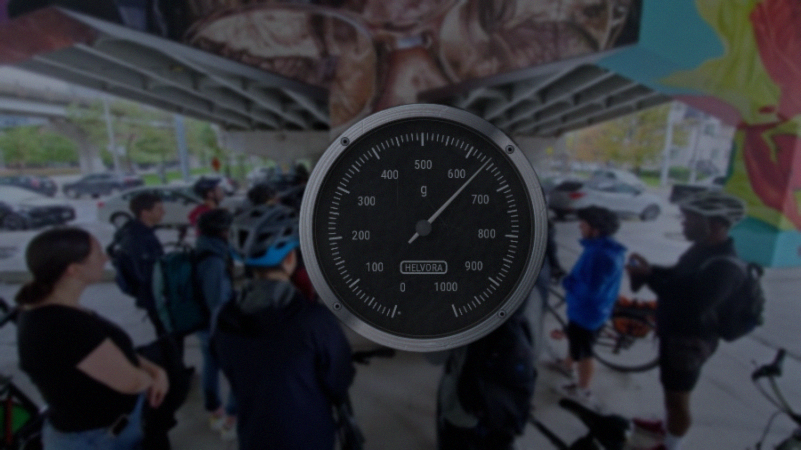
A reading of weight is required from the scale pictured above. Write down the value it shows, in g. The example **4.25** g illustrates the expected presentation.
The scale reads **640** g
